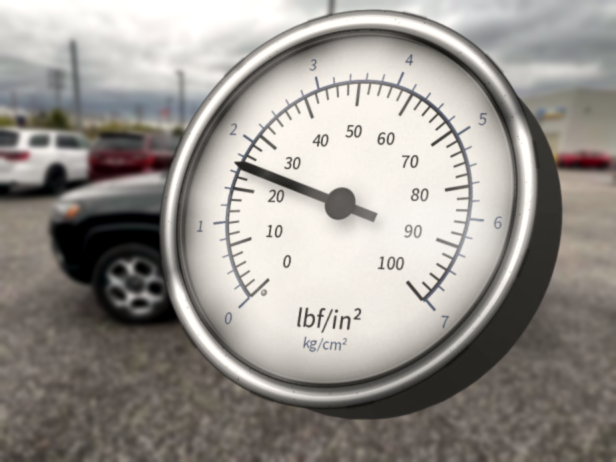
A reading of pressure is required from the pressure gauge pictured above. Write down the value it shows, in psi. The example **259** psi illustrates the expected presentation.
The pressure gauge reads **24** psi
